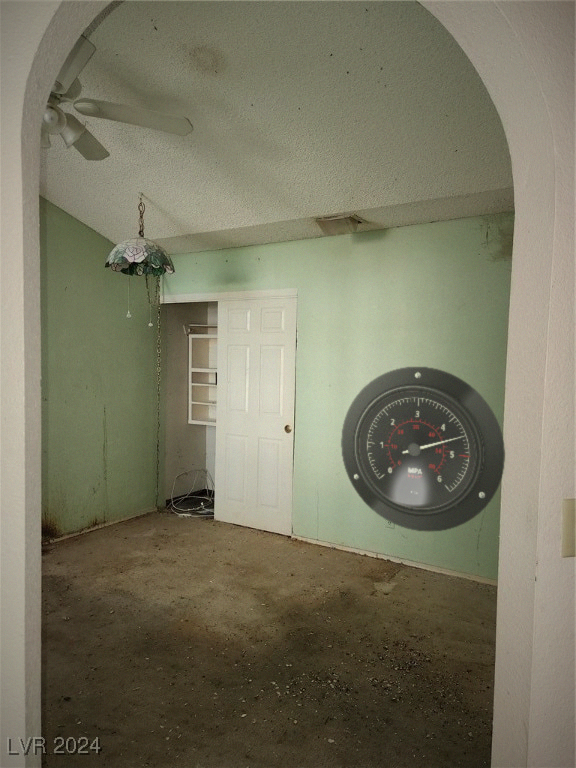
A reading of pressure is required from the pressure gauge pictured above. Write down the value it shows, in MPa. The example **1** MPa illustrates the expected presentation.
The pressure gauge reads **4.5** MPa
